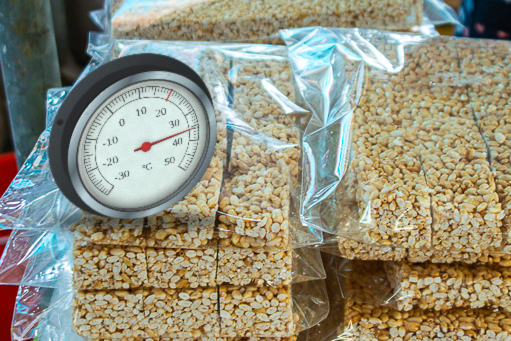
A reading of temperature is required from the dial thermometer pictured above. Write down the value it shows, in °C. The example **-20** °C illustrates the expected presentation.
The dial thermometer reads **35** °C
